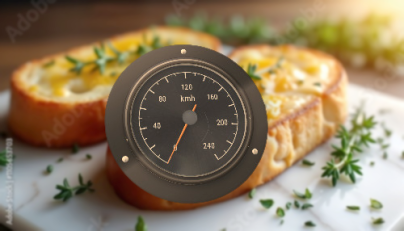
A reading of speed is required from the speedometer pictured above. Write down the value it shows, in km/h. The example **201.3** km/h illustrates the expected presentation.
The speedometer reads **0** km/h
